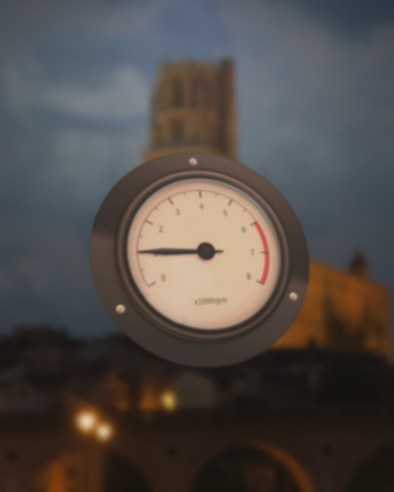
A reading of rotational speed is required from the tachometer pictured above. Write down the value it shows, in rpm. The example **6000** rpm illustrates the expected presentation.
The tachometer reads **1000** rpm
